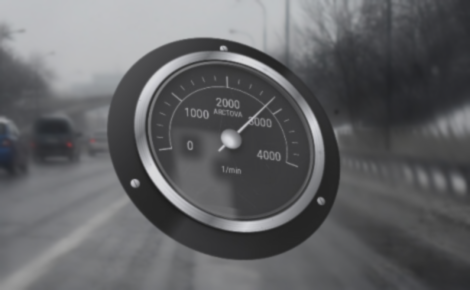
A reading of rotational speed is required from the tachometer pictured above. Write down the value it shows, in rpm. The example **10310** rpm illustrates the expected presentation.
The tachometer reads **2800** rpm
